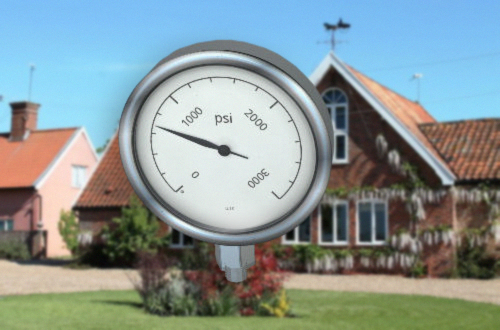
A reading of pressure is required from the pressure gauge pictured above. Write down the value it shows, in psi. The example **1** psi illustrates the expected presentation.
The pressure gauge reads **700** psi
